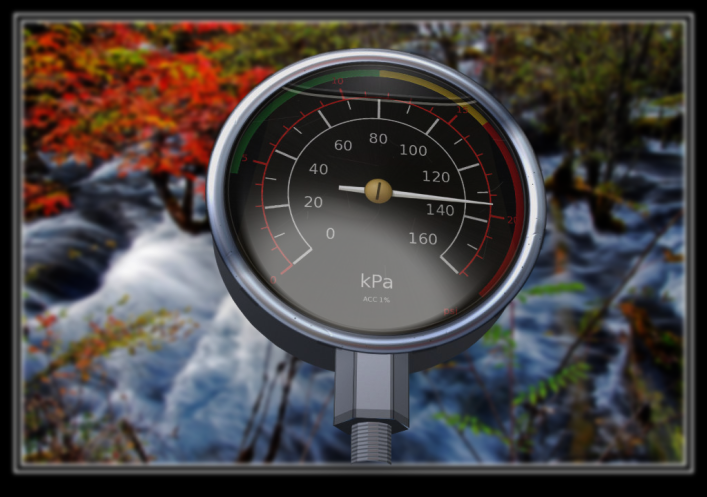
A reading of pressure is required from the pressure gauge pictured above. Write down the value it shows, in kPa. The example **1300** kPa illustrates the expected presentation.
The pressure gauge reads **135** kPa
